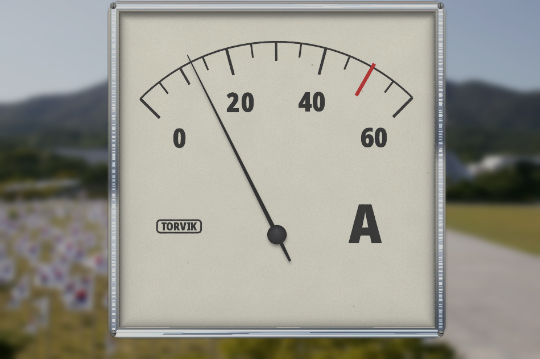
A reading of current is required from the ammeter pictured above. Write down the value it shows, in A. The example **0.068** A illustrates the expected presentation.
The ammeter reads **12.5** A
